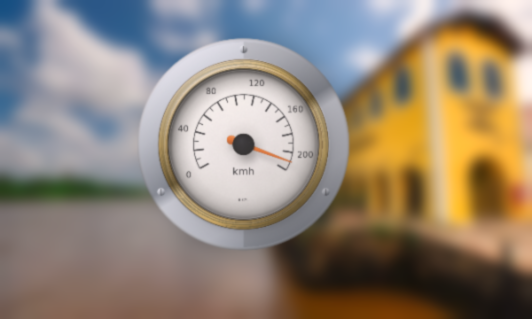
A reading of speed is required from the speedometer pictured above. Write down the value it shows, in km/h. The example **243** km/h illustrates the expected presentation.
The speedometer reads **210** km/h
